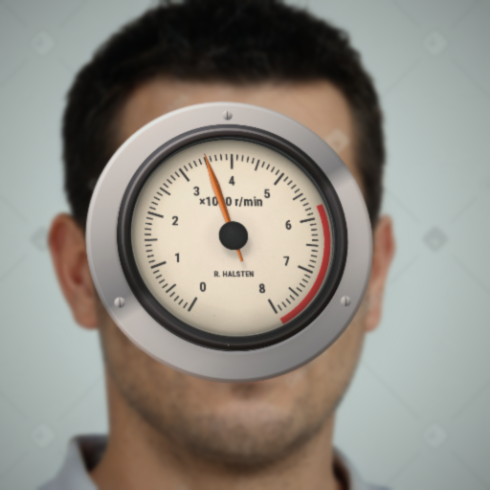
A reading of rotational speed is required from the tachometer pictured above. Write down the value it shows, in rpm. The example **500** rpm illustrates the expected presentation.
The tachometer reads **3500** rpm
